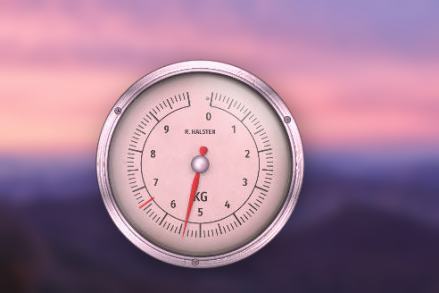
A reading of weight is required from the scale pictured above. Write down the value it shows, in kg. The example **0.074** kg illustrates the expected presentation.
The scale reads **5.4** kg
